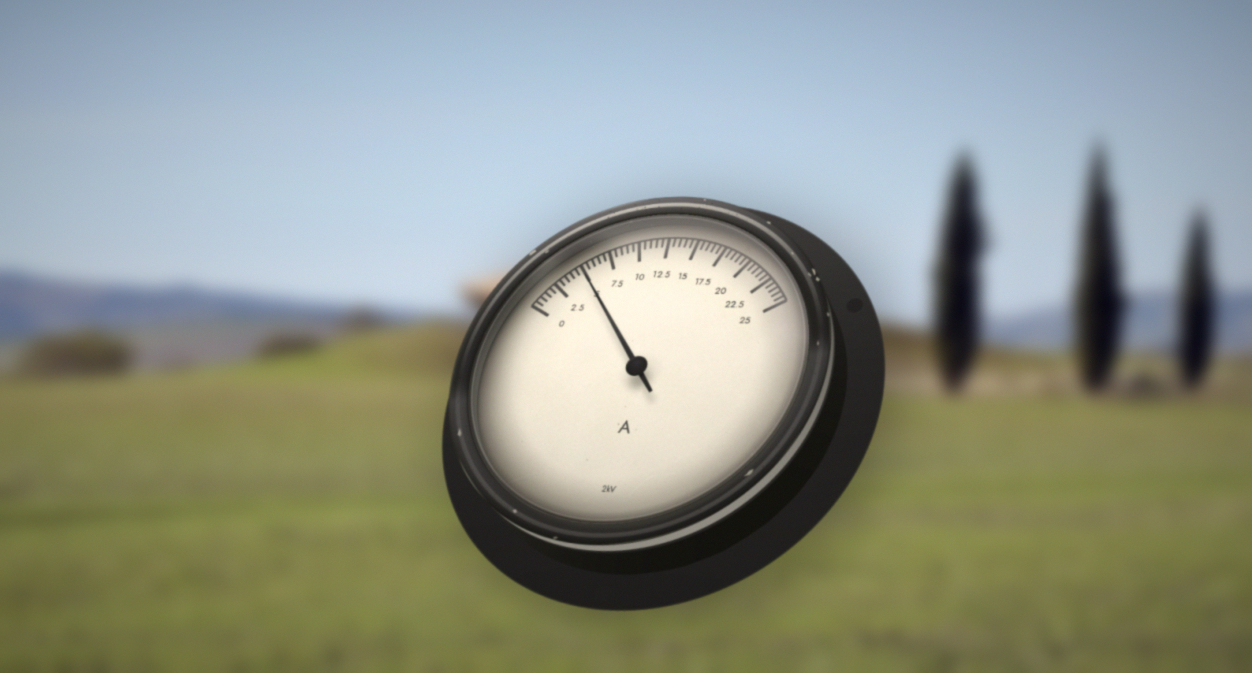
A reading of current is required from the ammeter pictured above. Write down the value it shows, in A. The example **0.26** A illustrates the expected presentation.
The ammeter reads **5** A
